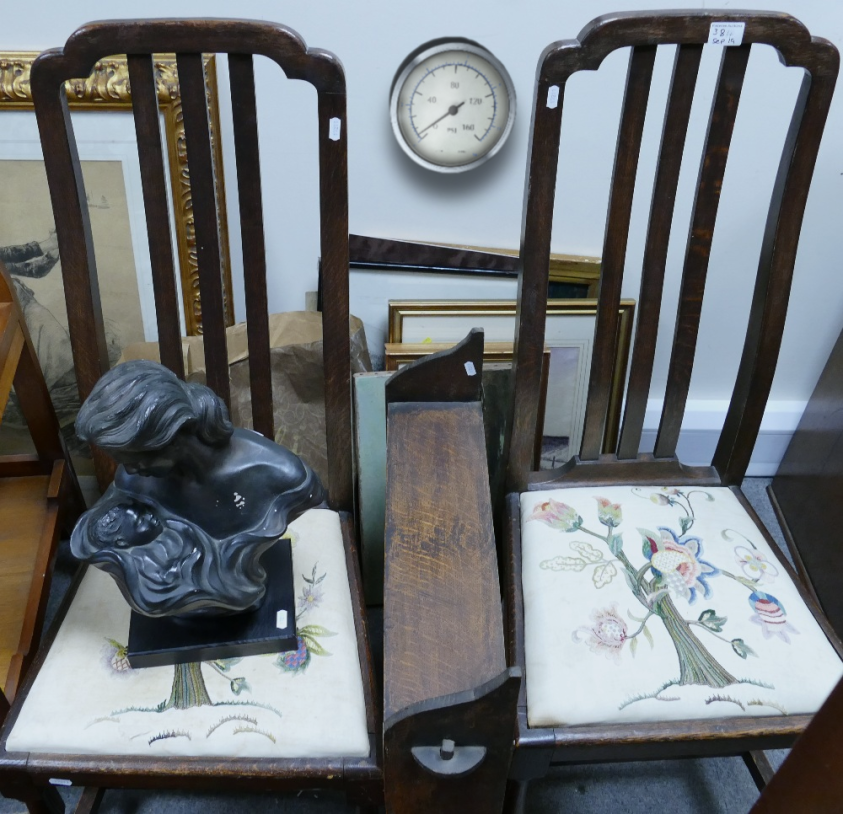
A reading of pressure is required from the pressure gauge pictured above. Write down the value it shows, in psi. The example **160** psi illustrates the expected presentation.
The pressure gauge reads **5** psi
